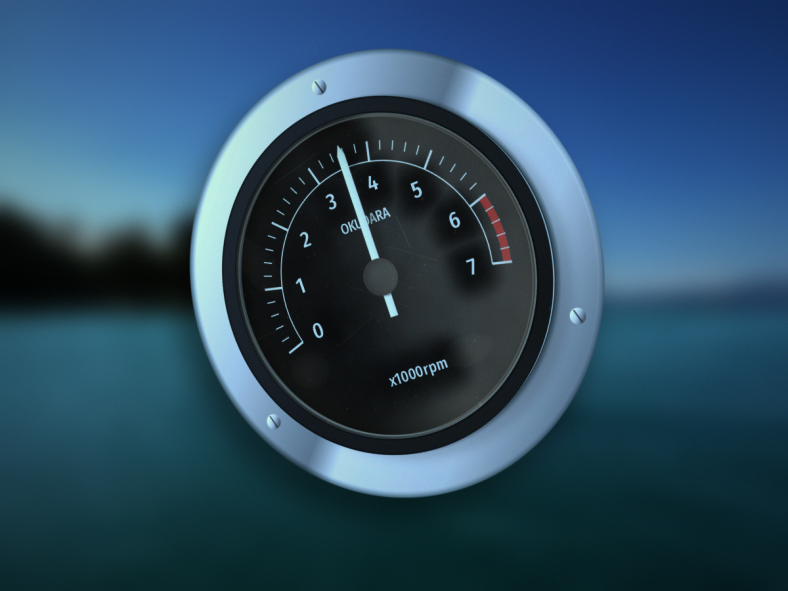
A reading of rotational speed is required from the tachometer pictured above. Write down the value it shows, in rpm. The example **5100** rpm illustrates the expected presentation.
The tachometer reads **3600** rpm
